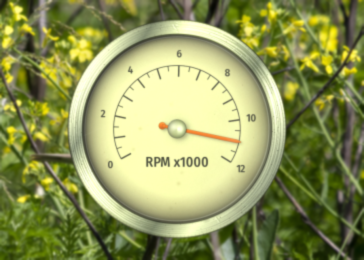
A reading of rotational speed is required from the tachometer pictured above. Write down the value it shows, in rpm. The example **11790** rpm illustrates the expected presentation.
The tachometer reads **11000** rpm
